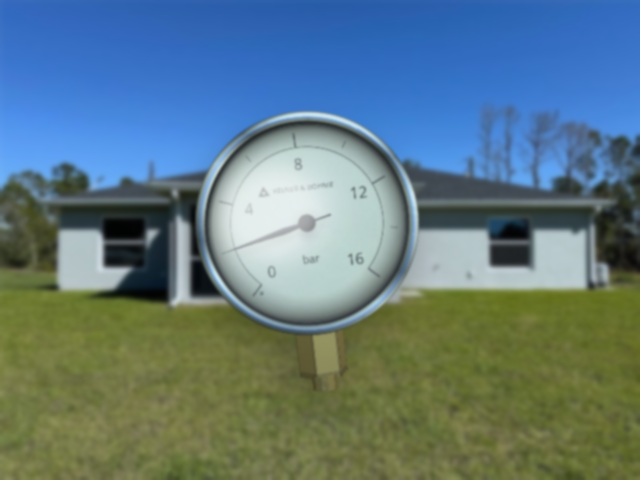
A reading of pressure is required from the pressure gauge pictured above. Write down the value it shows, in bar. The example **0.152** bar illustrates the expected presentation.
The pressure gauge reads **2** bar
